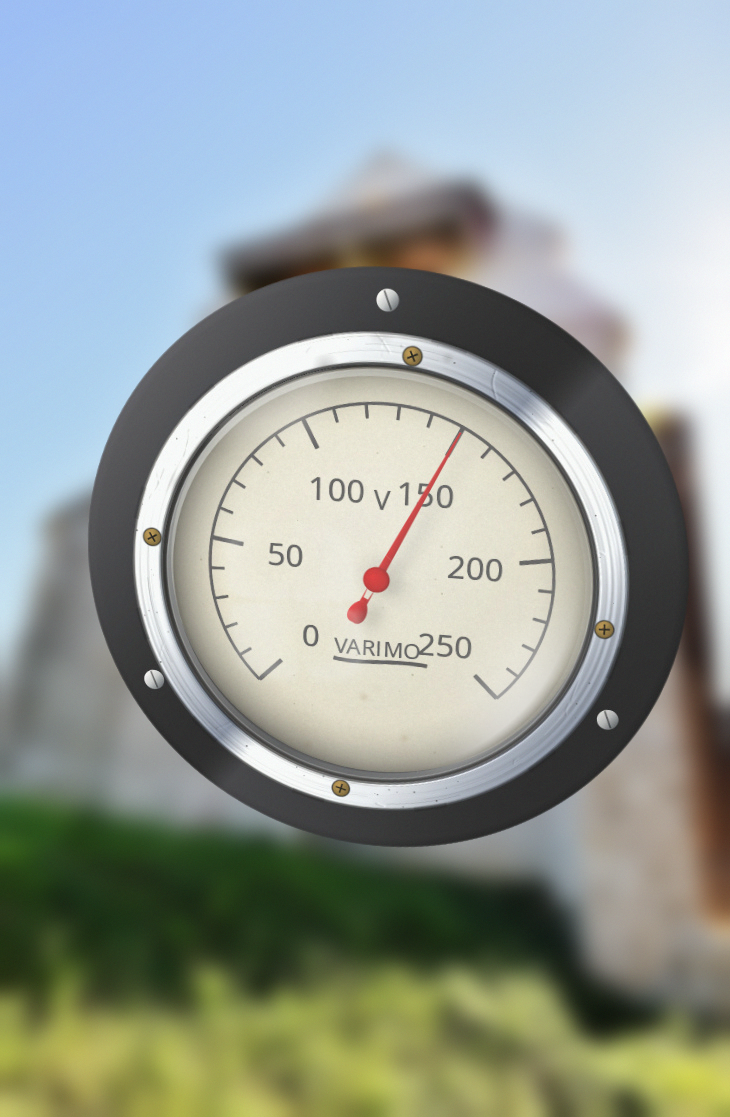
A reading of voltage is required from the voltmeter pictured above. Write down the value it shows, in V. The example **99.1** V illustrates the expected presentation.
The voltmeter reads **150** V
